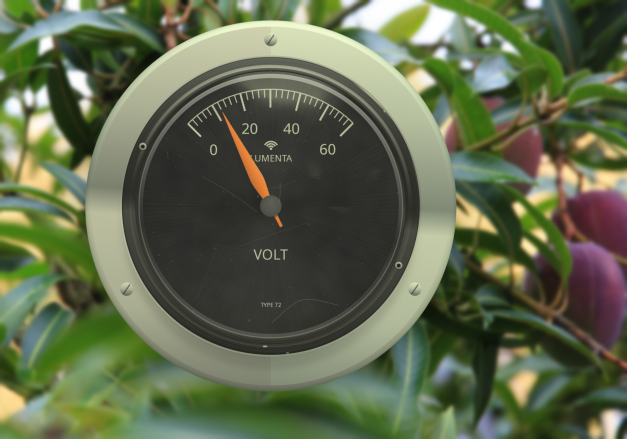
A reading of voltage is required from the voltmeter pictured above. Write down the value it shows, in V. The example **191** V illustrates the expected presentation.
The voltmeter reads **12** V
